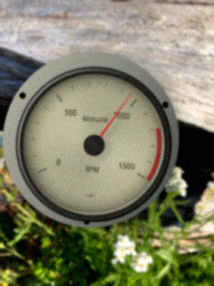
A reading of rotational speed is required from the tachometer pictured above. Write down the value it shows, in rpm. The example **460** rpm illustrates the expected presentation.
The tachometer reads **950** rpm
